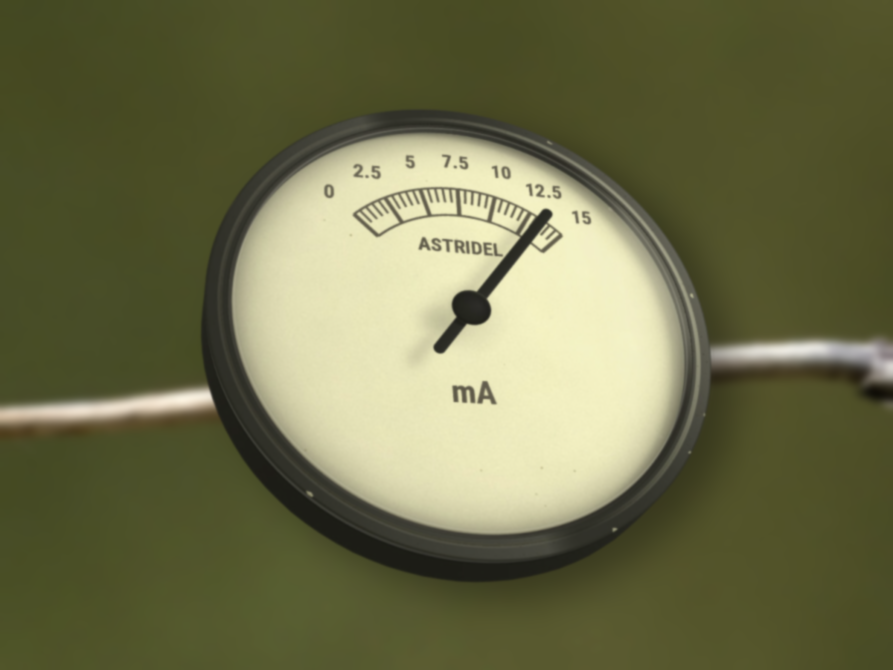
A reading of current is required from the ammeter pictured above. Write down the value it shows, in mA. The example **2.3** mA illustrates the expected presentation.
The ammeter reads **13.5** mA
